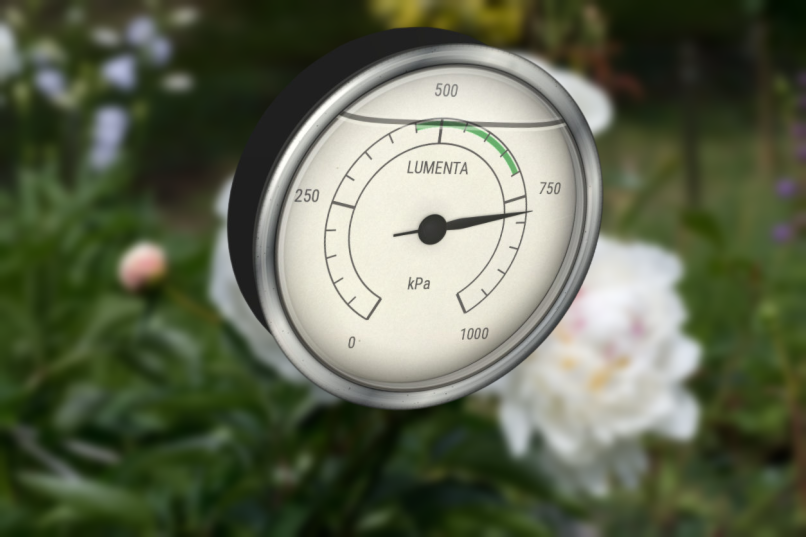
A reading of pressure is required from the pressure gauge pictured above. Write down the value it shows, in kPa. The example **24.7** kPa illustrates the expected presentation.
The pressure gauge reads **775** kPa
